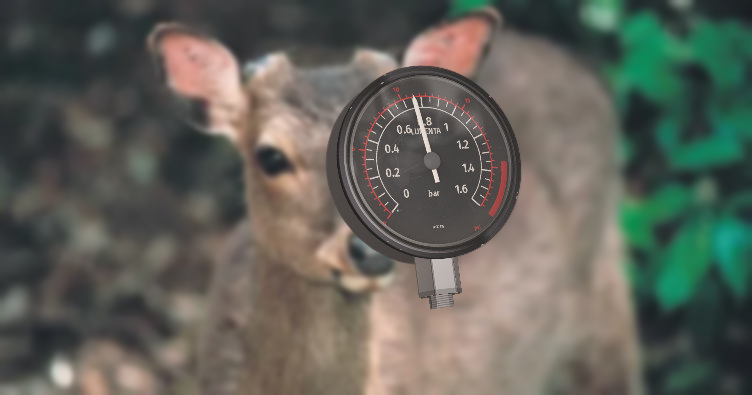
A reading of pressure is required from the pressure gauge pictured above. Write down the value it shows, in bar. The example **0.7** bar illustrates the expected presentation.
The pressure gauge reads **0.75** bar
